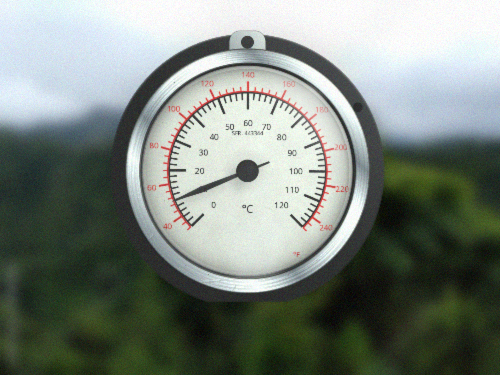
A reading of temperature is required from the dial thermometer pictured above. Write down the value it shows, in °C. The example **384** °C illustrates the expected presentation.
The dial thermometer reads **10** °C
